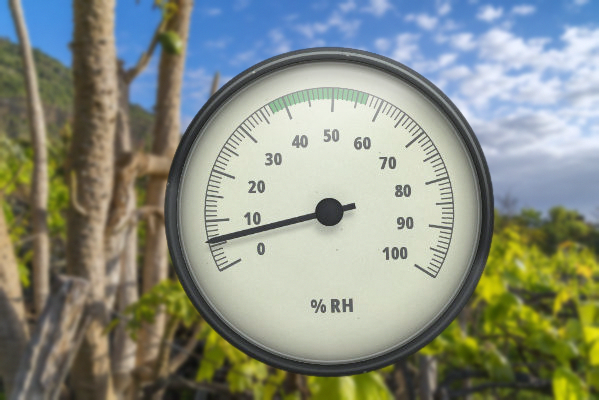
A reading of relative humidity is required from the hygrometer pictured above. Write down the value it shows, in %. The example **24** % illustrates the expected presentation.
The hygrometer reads **6** %
